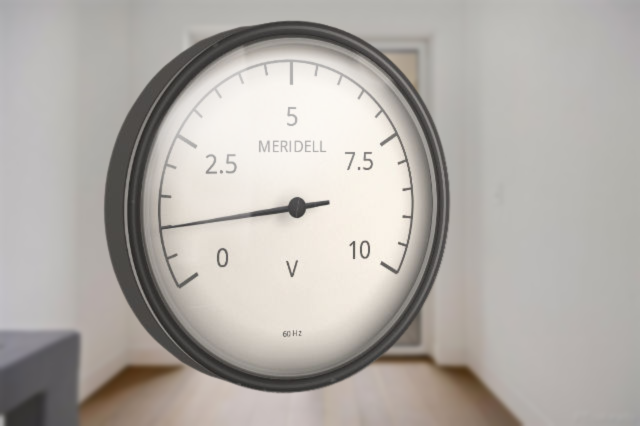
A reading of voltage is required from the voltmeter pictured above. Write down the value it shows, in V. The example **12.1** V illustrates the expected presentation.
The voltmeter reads **1** V
